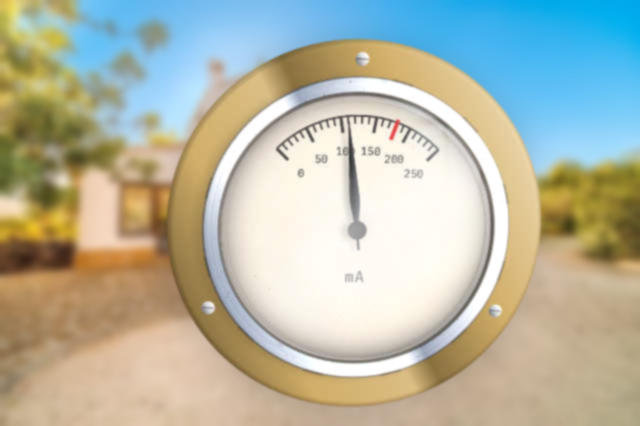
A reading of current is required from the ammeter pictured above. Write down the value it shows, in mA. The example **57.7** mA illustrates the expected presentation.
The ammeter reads **110** mA
